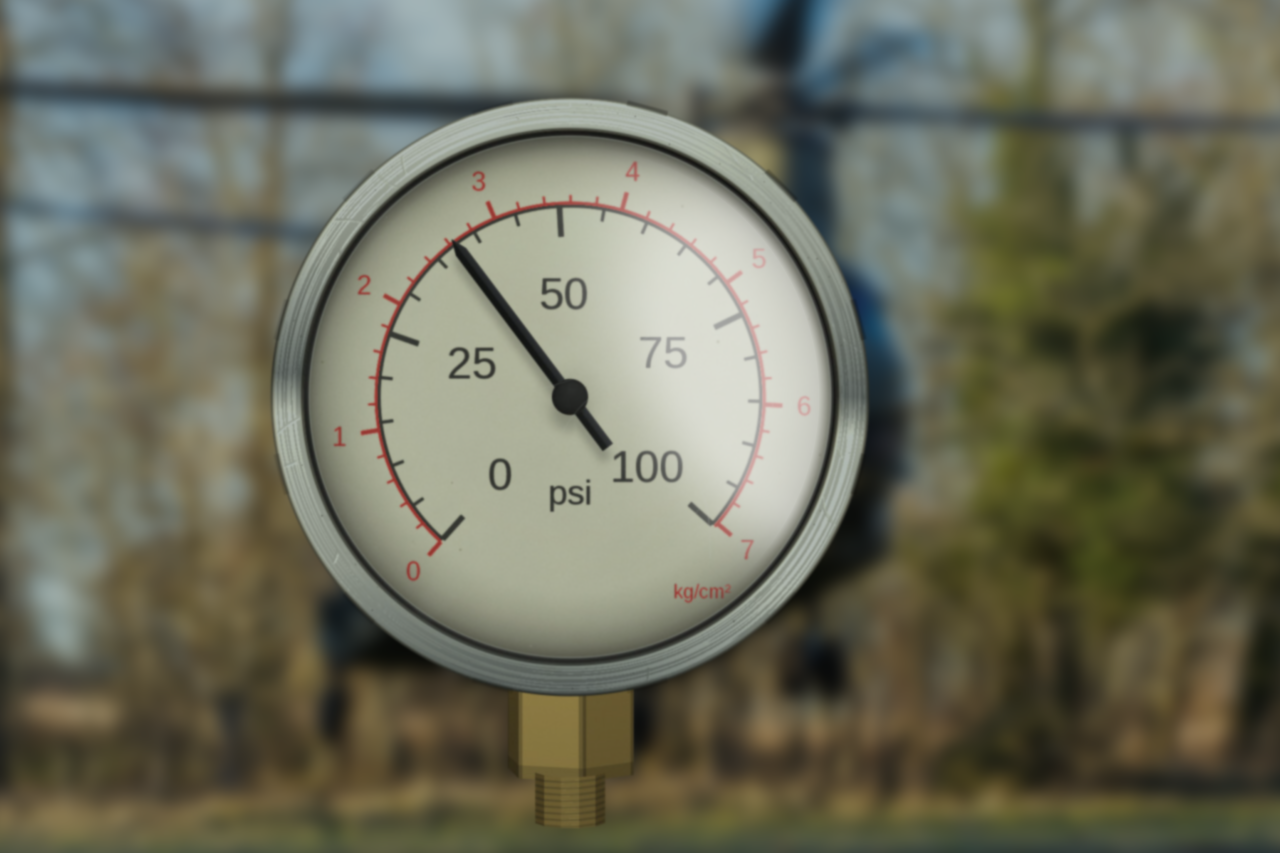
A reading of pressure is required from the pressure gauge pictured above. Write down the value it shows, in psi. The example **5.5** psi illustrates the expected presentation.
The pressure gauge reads **37.5** psi
